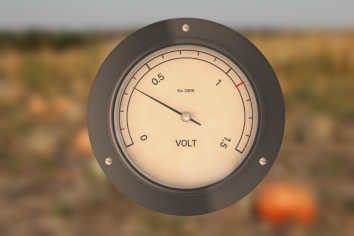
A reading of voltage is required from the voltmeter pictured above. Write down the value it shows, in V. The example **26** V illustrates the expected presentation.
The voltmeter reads **0.35** V
